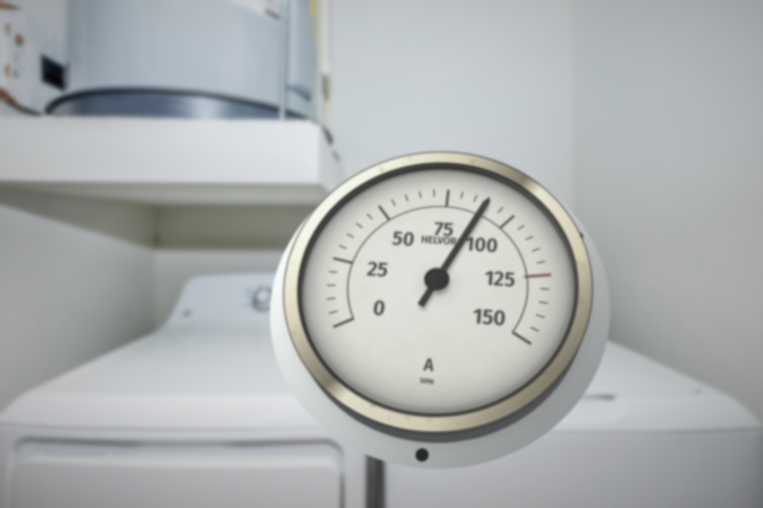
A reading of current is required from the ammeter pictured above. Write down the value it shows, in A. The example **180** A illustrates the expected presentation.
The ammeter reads **90** A
